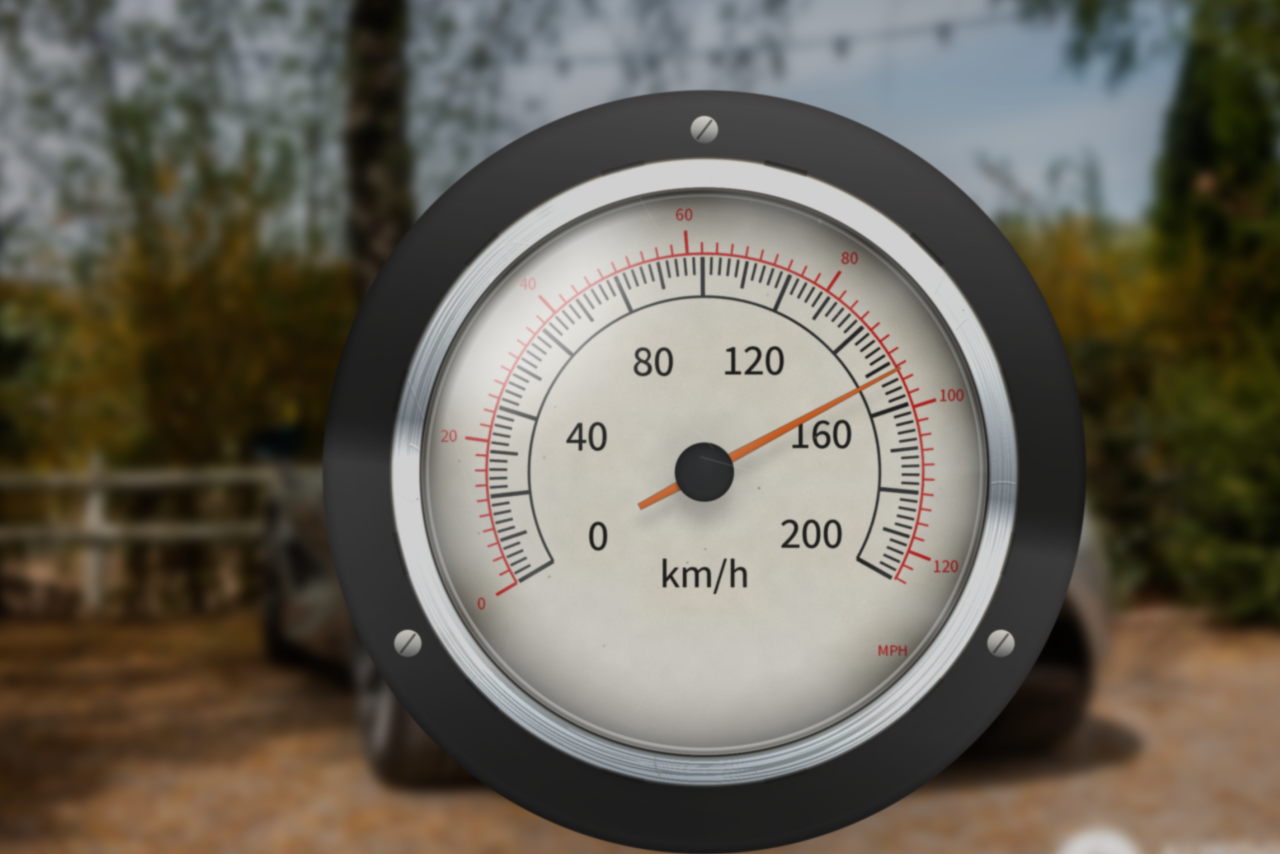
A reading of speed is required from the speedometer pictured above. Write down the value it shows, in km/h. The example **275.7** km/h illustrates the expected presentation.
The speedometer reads **152** km/h
